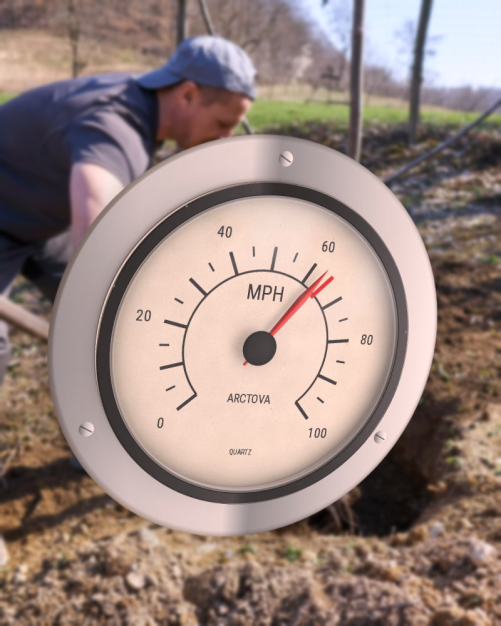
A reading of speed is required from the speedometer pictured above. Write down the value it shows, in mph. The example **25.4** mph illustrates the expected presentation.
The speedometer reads **62.5** mph
